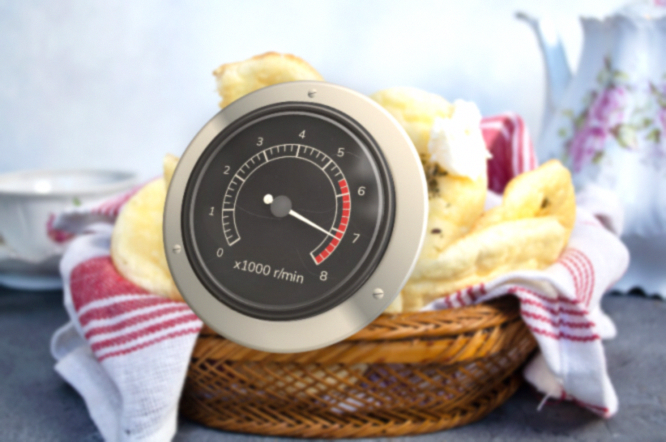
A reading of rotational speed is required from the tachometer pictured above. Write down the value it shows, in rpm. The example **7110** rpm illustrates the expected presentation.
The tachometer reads **7200** rpm
